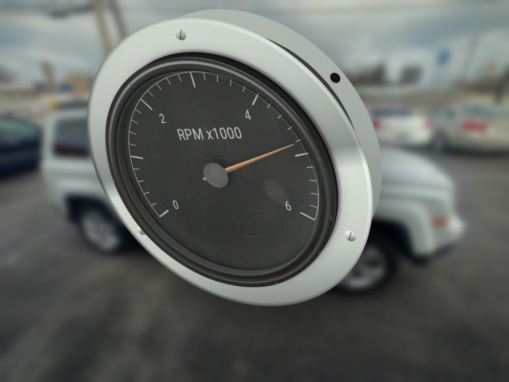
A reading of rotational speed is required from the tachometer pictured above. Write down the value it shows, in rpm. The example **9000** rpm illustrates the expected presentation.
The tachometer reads **4800** rpm
